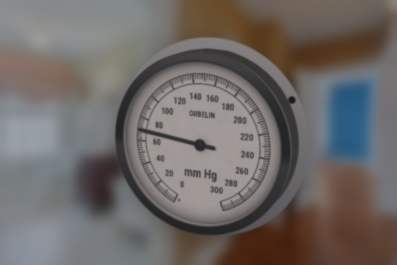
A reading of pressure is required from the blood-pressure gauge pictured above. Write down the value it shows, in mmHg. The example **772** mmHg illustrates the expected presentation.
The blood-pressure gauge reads **70** mmHg
